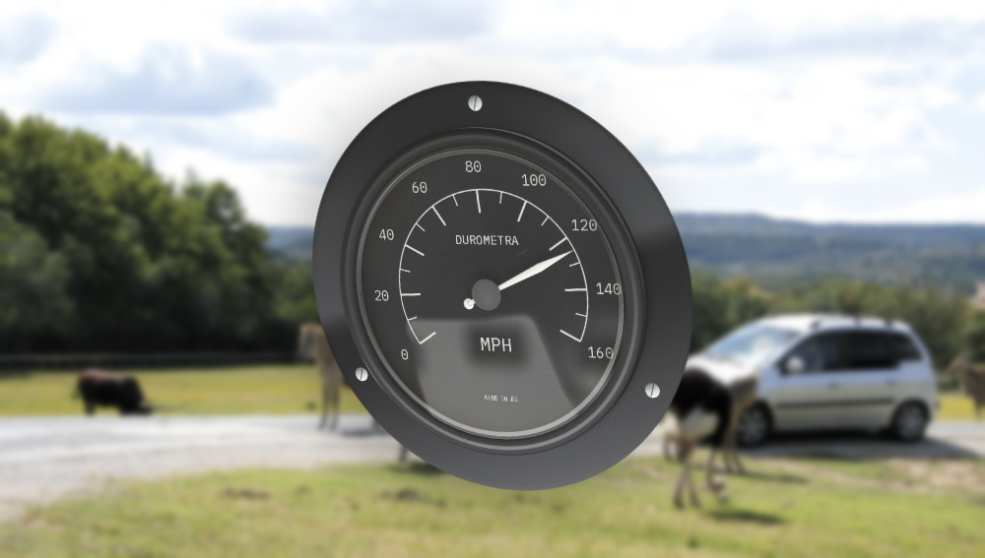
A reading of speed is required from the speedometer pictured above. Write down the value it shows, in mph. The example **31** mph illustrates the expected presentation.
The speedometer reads **125** mph
